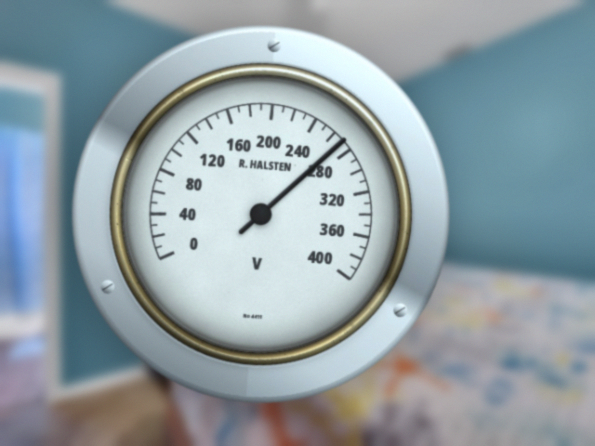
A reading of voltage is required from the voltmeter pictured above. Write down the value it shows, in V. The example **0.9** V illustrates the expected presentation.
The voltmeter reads **270** V
